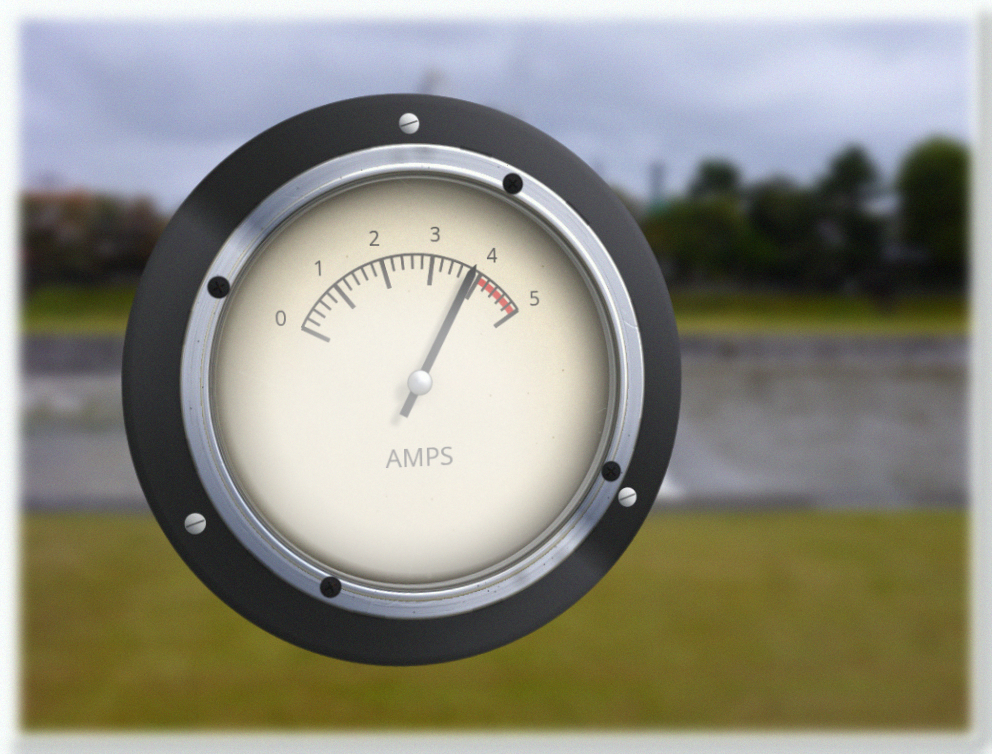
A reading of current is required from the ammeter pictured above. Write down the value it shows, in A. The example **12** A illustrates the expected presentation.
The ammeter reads **3.8** A
